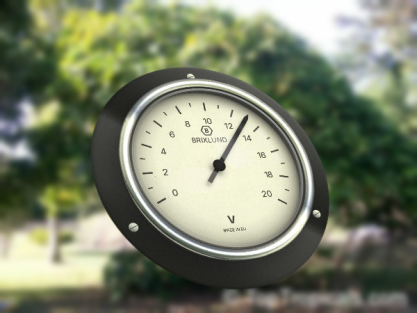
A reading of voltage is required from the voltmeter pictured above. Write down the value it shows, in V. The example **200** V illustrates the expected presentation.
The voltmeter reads **13** V
